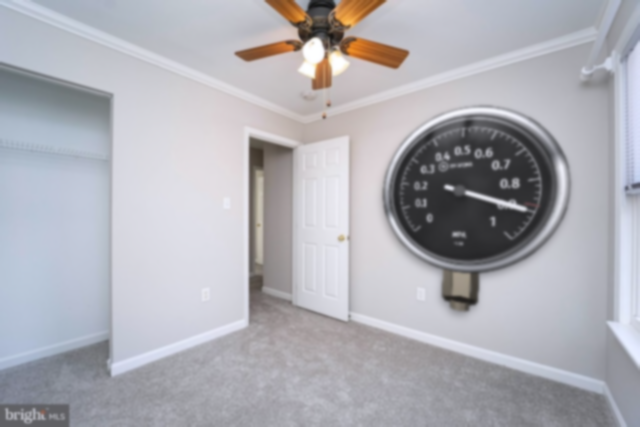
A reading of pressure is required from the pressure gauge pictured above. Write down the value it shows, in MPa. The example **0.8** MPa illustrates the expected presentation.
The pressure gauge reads **0.9** MPa
